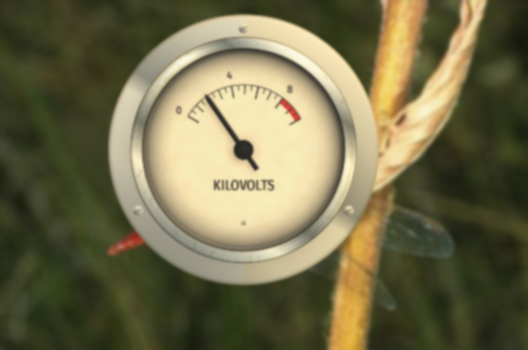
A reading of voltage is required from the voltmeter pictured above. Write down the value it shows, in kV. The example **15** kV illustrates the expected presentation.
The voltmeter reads **2** kV
